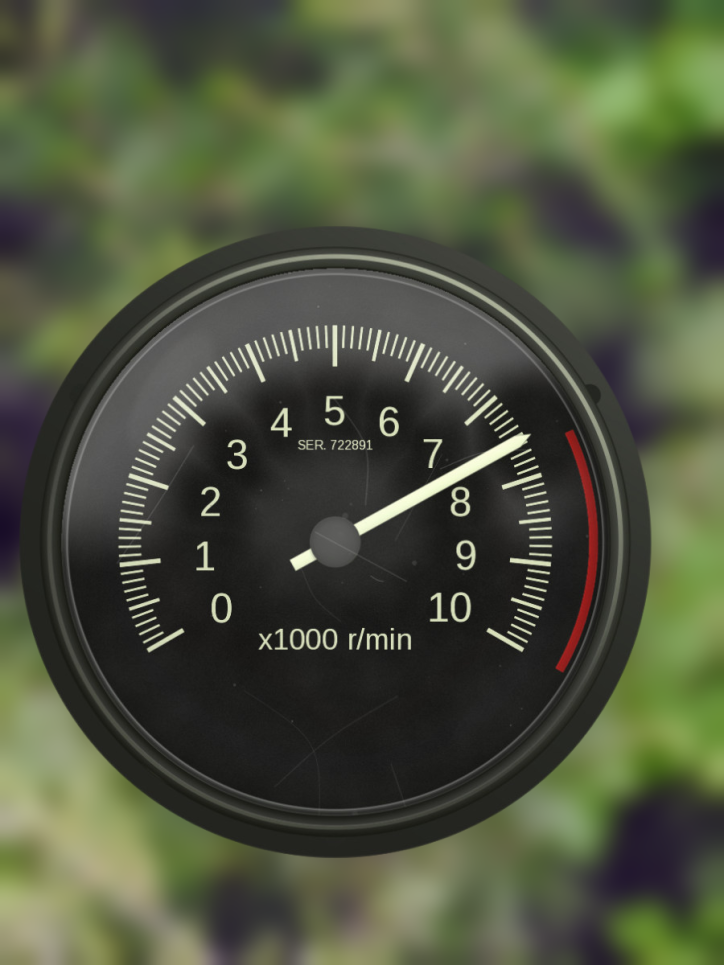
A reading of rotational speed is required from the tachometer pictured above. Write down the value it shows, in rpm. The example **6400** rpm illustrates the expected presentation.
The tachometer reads **7550** rpm
